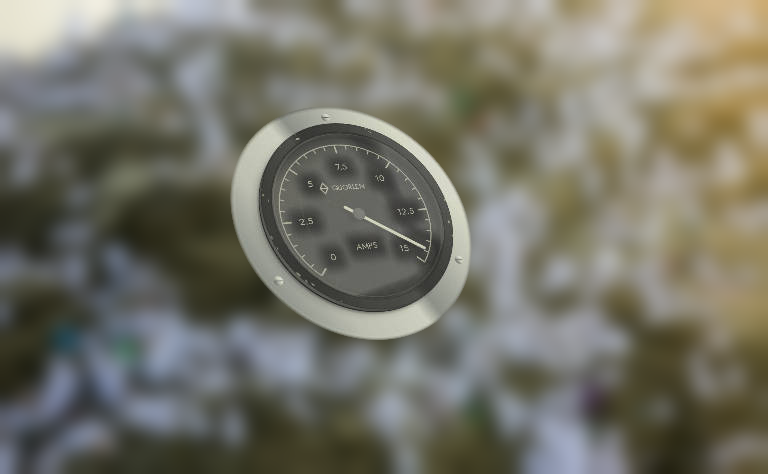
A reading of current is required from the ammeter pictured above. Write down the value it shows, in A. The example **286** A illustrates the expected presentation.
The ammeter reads **14.5** A
